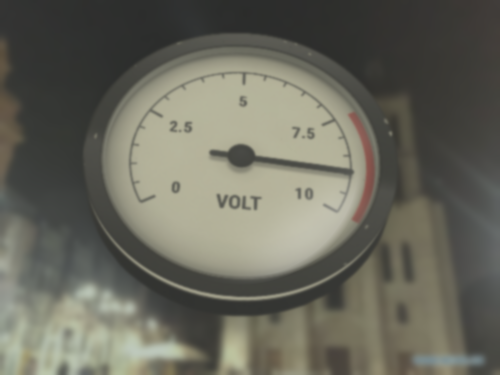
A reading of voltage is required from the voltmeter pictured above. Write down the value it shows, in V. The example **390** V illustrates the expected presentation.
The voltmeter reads **9** V
